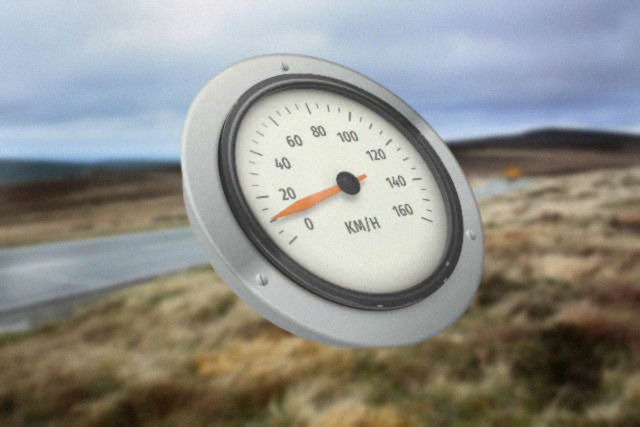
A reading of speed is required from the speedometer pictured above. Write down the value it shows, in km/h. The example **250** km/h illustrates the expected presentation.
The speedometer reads **10** km/h
